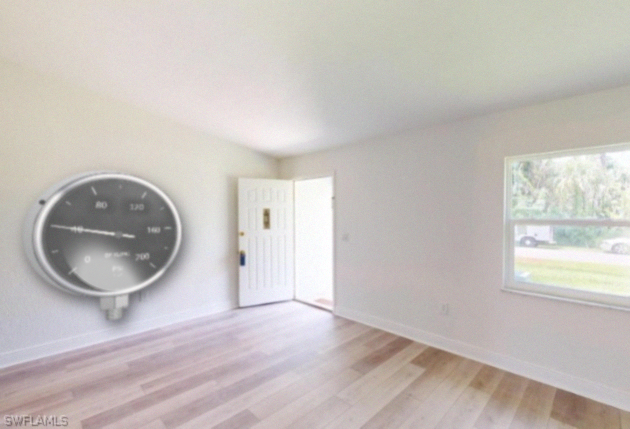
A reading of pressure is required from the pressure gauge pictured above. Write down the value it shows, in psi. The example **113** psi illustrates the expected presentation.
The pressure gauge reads **40** psi
